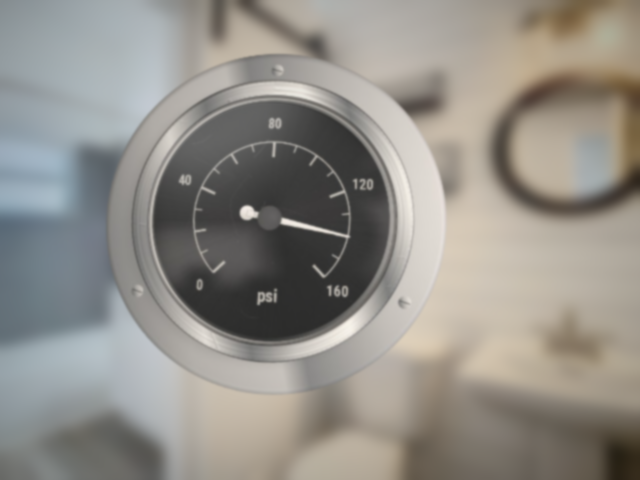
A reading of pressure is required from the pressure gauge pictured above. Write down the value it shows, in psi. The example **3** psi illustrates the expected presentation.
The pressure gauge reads **140** psi
